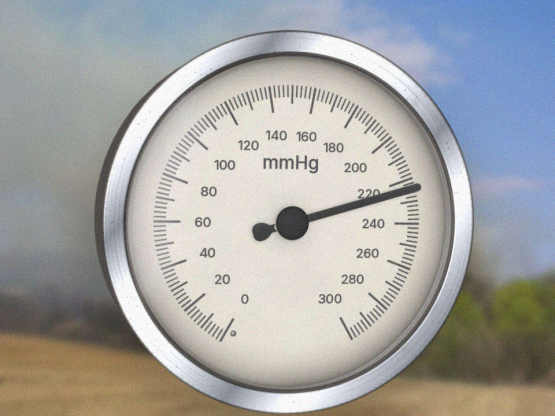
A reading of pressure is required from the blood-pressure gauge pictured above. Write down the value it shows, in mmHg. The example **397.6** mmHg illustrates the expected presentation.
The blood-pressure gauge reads **224** mmHg
